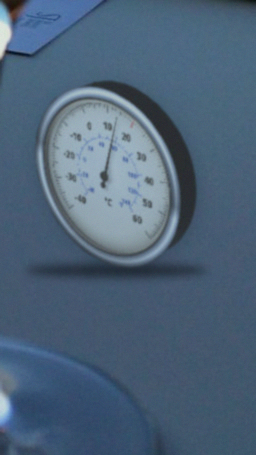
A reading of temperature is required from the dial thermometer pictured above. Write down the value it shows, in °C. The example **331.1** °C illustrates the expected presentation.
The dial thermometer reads **15** °C
